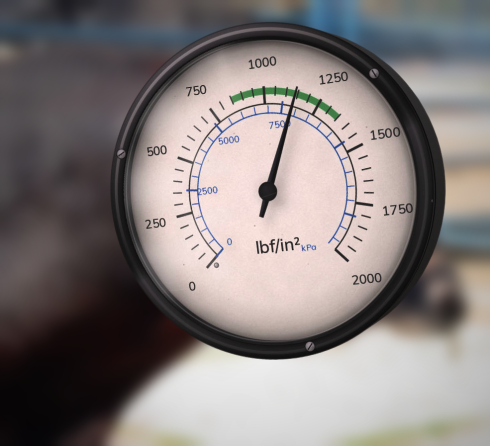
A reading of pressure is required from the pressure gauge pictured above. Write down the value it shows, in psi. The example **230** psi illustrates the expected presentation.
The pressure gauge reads **1150** psi
